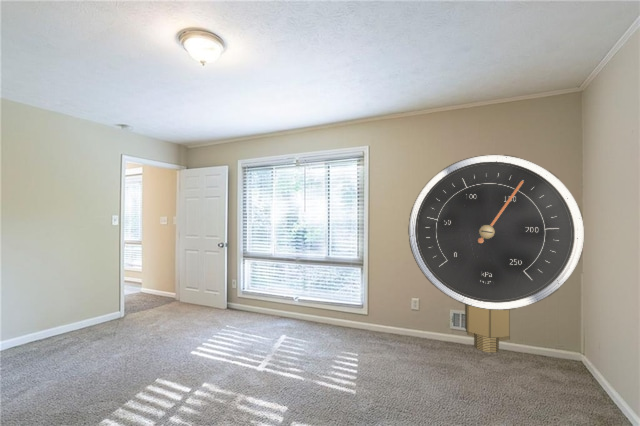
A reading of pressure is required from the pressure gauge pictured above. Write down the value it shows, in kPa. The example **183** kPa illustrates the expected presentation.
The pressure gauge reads **150** kPa
